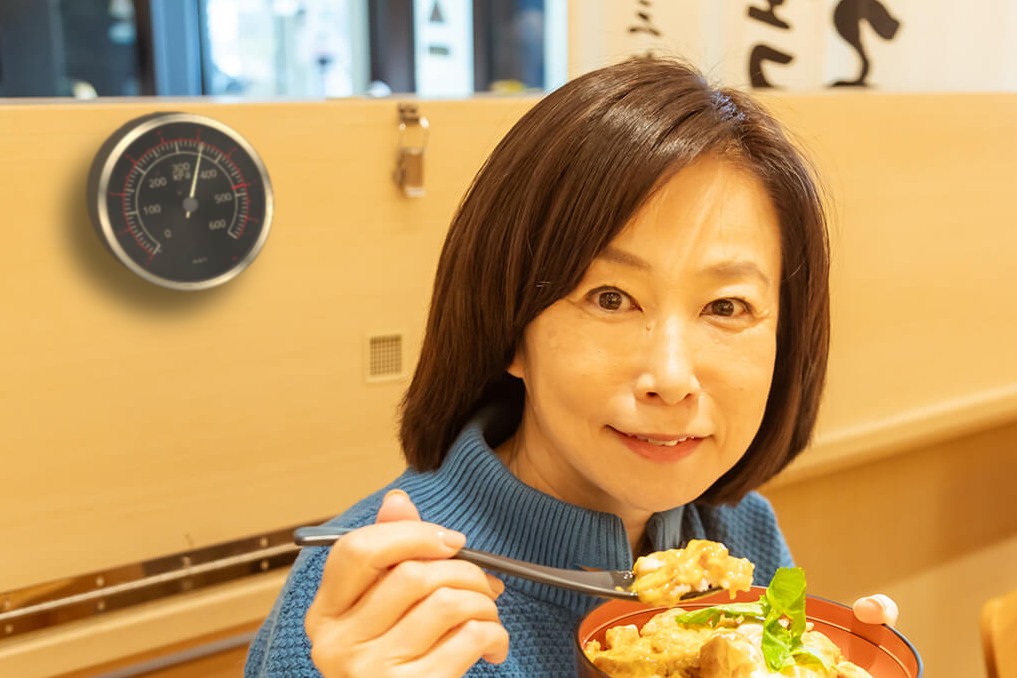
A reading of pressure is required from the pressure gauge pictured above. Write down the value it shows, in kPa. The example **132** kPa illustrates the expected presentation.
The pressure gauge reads **350** kPa
